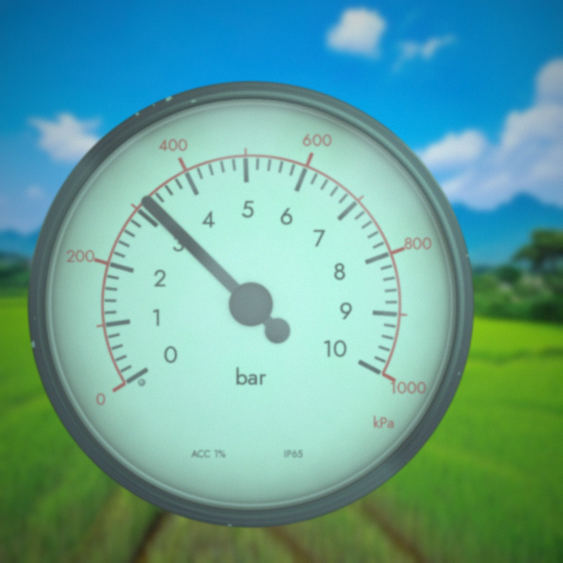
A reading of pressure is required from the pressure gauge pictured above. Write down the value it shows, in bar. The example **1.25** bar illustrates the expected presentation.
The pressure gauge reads **3.2** bar
